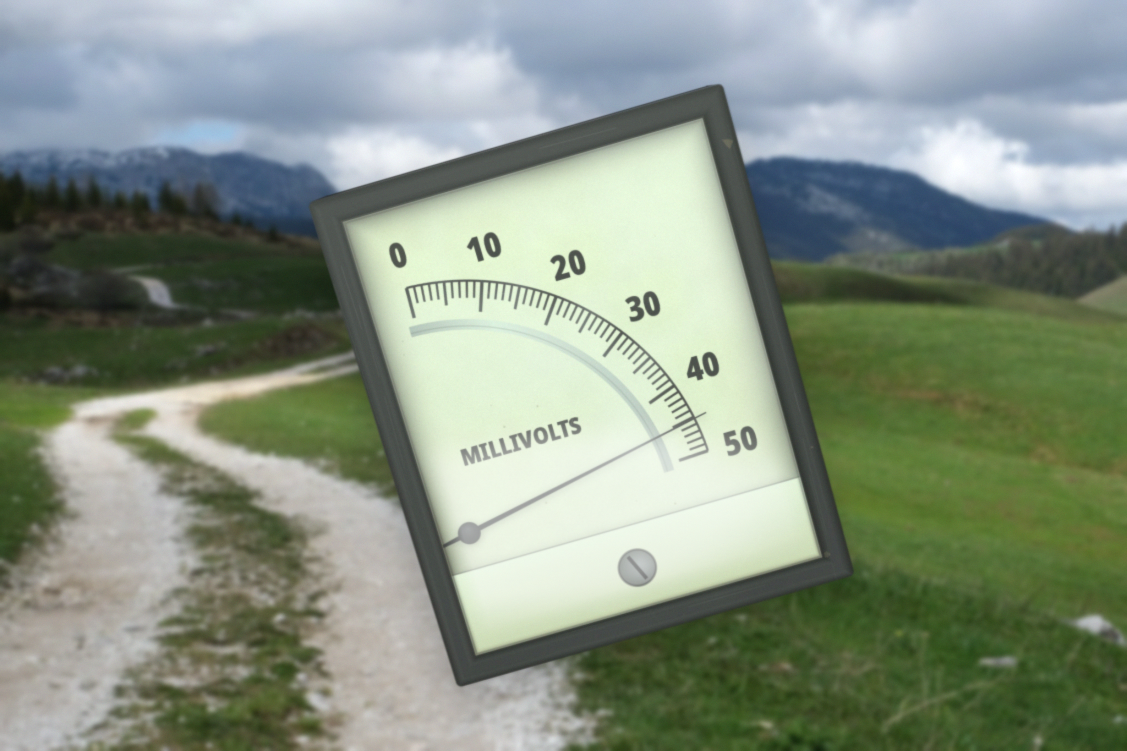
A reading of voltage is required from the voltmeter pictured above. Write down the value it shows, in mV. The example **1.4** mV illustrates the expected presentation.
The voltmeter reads **45** mV
